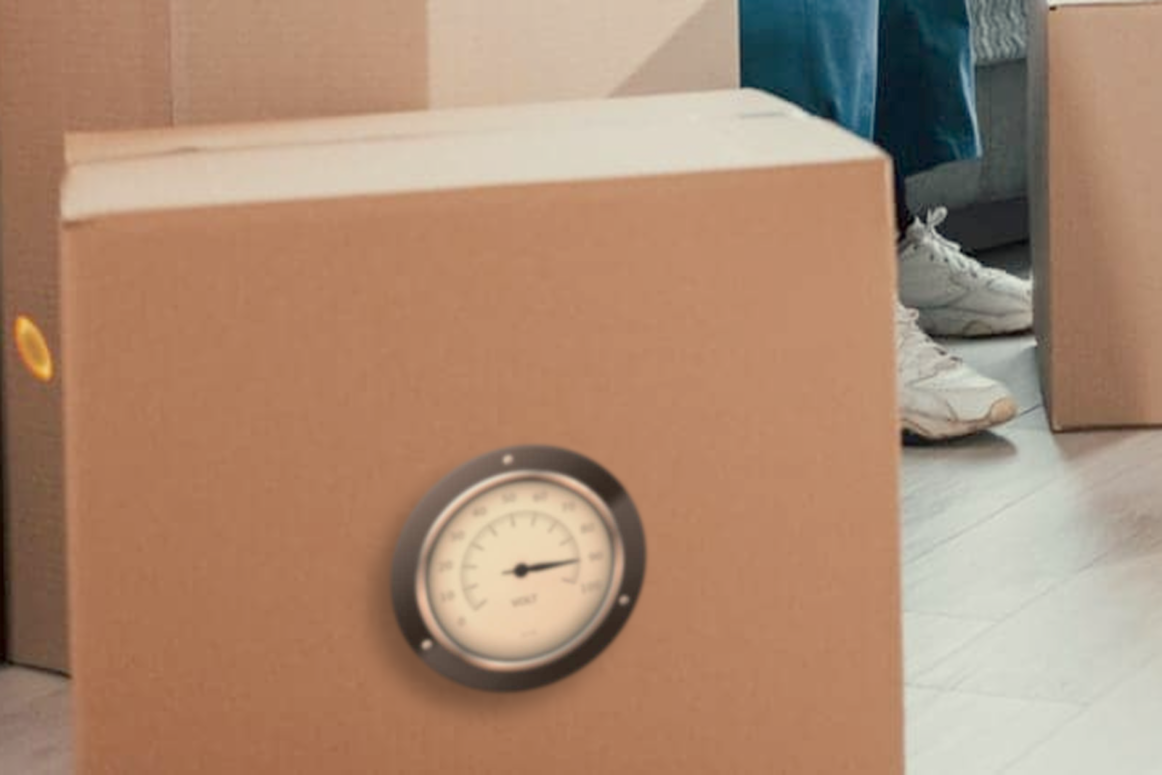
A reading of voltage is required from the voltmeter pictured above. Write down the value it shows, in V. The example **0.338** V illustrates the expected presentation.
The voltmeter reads **90** V
